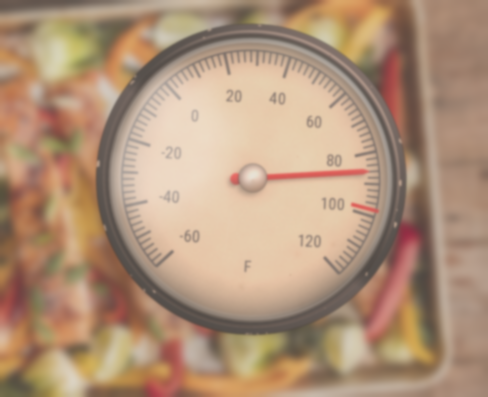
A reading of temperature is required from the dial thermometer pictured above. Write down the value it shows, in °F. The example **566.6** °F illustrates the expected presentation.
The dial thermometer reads **86** °F
